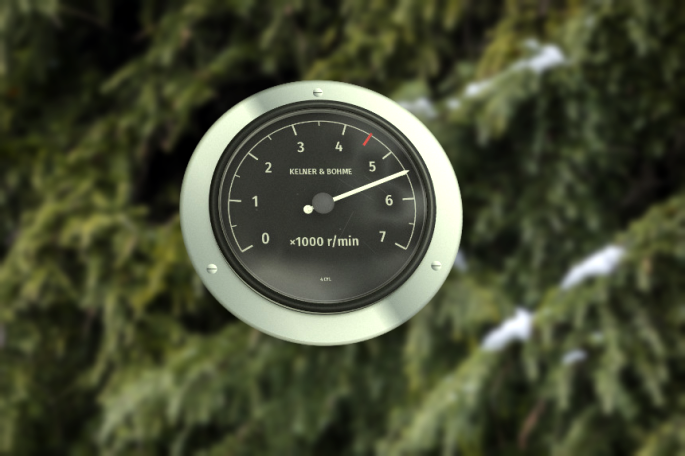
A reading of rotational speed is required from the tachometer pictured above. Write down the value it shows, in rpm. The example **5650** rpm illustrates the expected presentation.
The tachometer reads **5500** rpm
